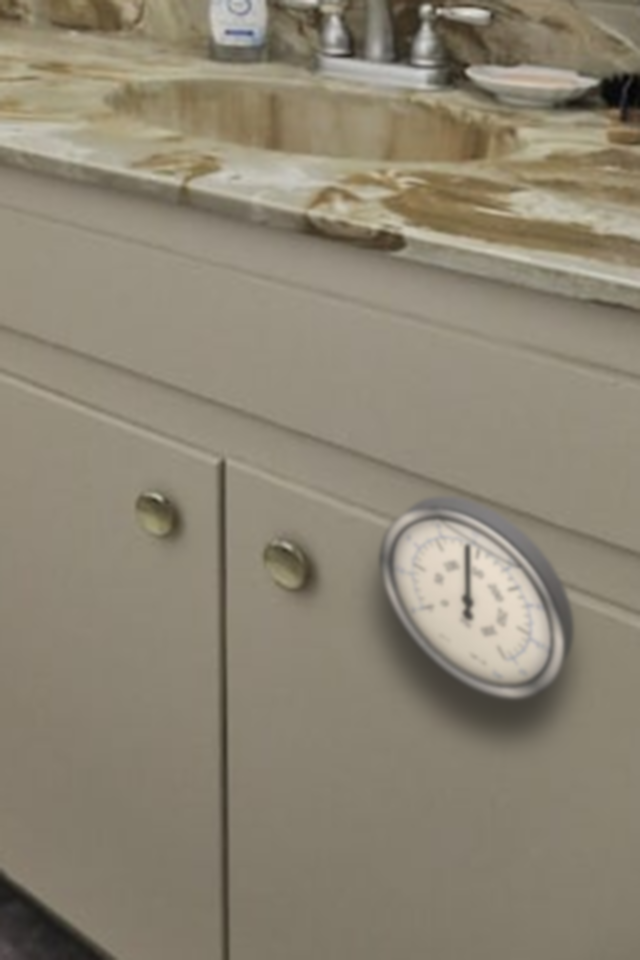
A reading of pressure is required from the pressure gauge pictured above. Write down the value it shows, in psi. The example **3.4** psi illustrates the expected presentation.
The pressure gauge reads **140** psi
